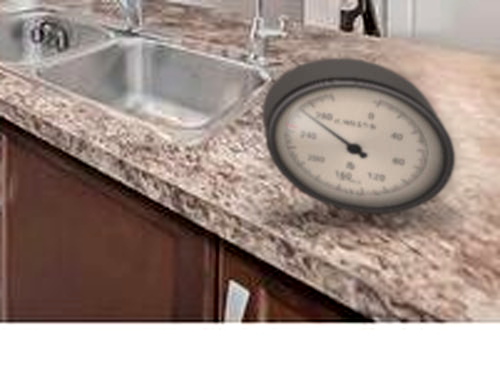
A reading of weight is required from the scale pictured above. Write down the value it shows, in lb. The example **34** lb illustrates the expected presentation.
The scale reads **270** lb
